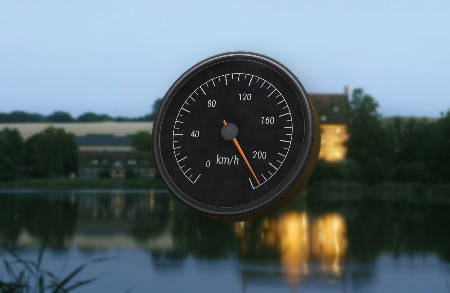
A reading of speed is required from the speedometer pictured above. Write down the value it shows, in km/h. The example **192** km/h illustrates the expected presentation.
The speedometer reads **215** km/h
